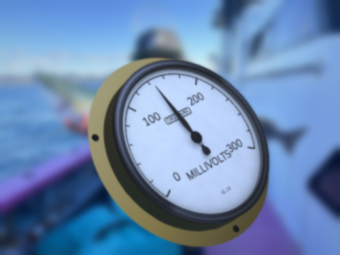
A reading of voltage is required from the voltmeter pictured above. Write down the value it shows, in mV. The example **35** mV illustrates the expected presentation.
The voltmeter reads **140** mV
